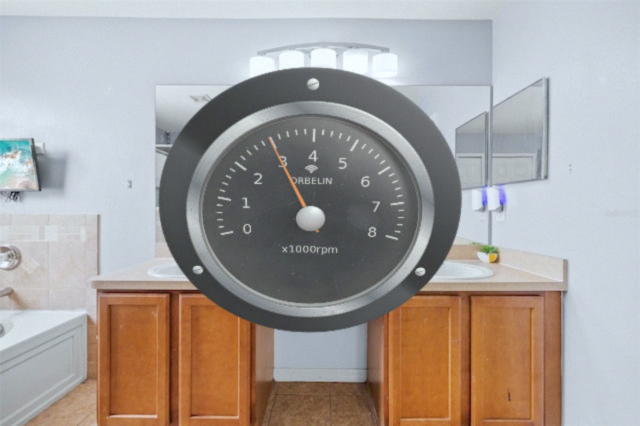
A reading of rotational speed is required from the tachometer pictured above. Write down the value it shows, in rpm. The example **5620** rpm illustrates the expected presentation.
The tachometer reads **3000** rpm
